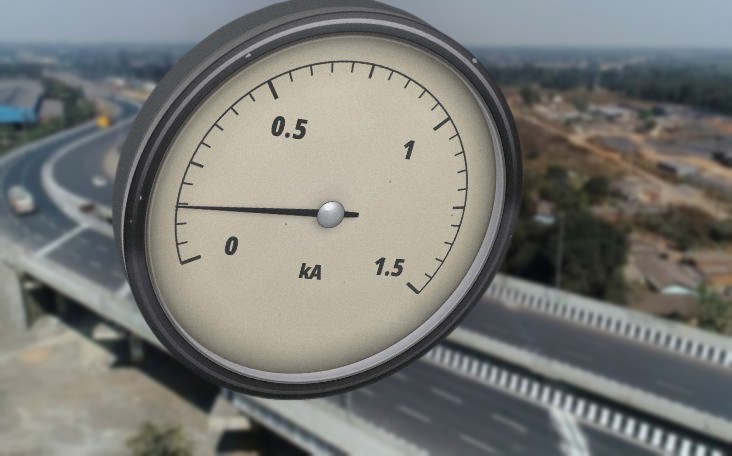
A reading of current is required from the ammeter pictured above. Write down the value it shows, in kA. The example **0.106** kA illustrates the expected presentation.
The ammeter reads **0.15** kA
